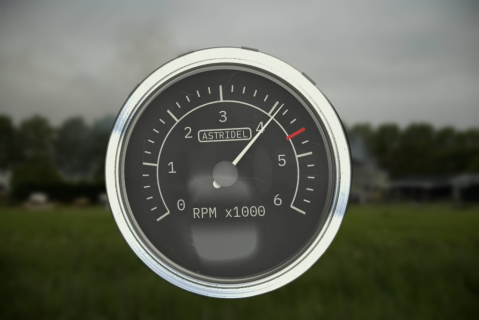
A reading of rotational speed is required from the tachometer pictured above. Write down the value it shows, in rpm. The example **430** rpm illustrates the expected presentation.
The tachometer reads **4100** rpm
